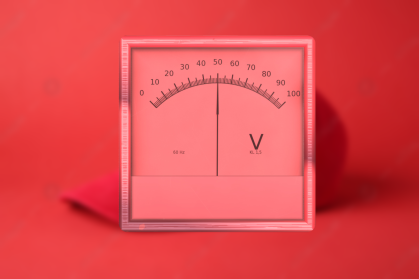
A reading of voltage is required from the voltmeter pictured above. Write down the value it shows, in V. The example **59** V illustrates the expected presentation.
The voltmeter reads **50** V
